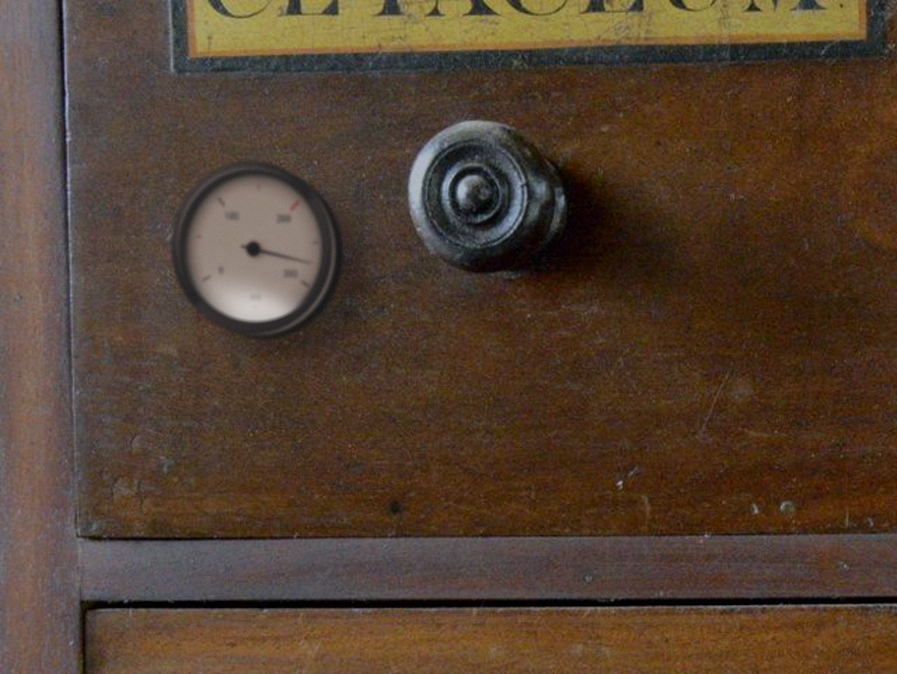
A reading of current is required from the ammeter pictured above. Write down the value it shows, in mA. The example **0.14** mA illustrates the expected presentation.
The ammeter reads **275** mA
